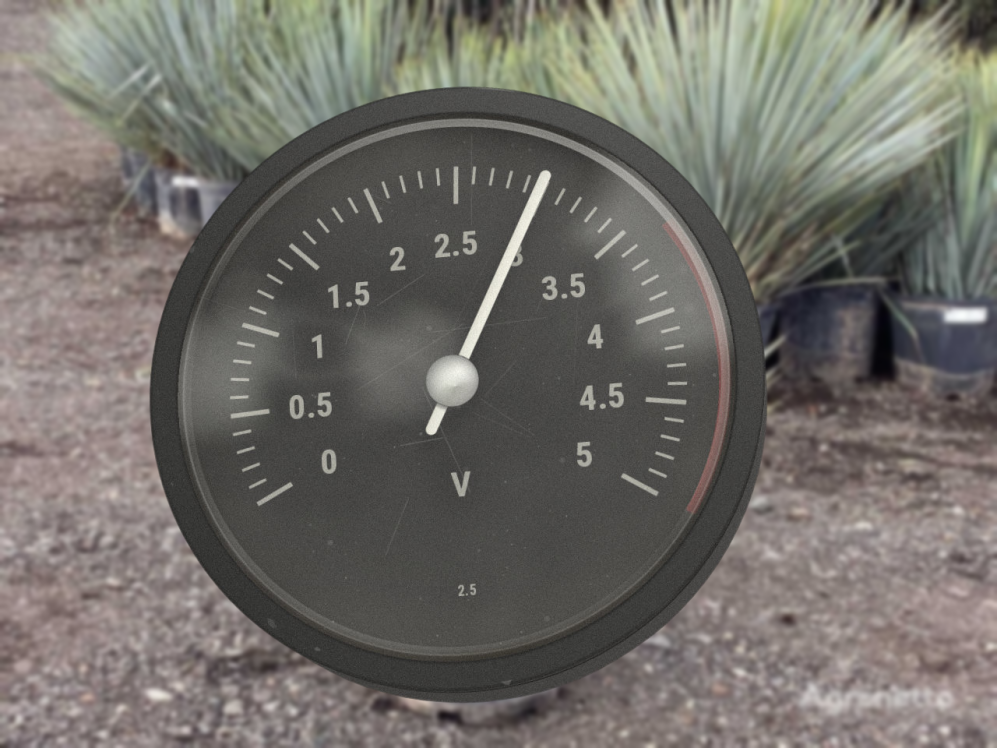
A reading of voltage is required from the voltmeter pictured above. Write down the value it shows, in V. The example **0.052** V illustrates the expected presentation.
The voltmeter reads **3** V
